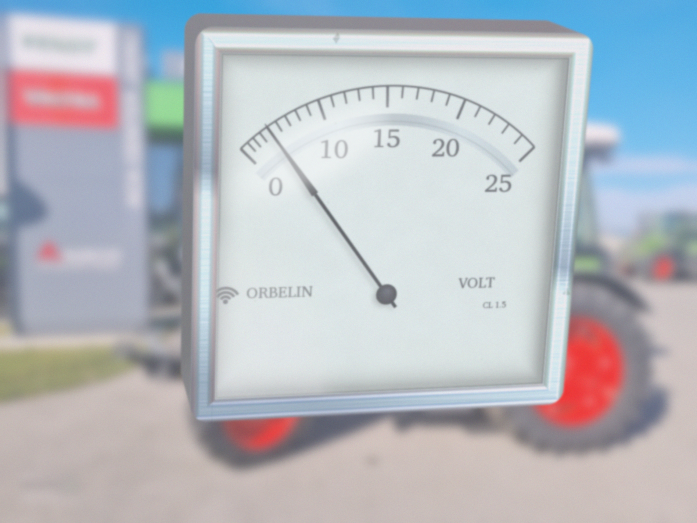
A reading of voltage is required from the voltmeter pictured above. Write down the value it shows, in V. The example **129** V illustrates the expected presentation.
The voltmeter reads **5** V
